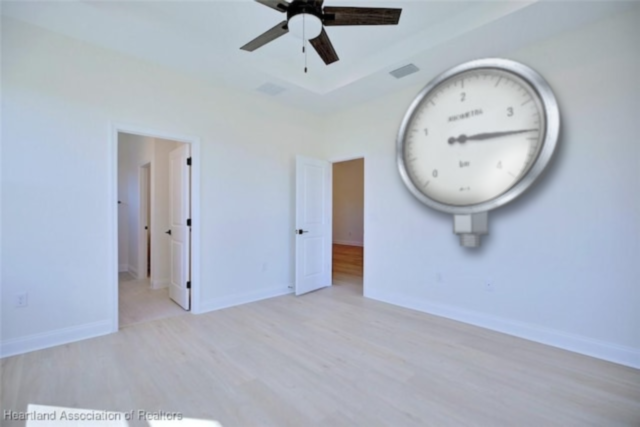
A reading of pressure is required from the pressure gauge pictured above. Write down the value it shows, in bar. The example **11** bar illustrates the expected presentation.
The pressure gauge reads **3.4** bar
